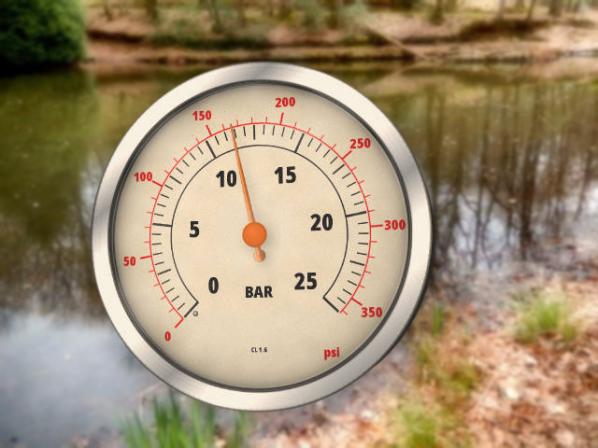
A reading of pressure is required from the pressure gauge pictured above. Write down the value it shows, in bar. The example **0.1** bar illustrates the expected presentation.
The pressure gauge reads **11.5** bar
